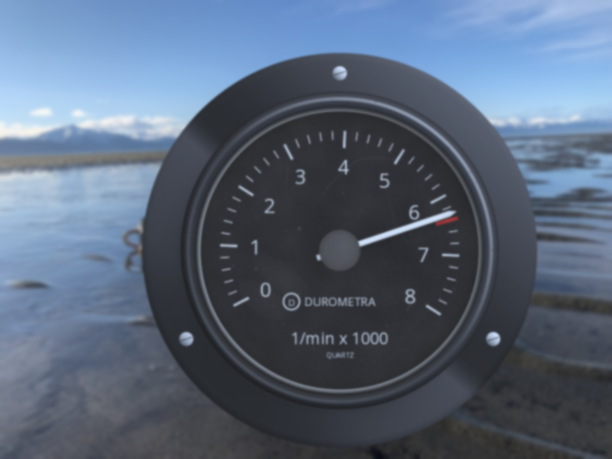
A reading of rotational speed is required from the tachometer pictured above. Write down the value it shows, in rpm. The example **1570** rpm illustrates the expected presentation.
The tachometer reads **6300** rpm
